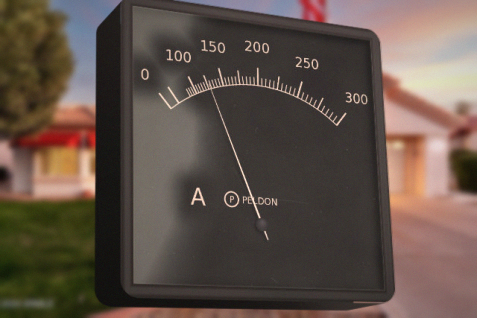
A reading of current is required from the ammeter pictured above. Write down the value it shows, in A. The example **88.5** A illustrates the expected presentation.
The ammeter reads **125** A
